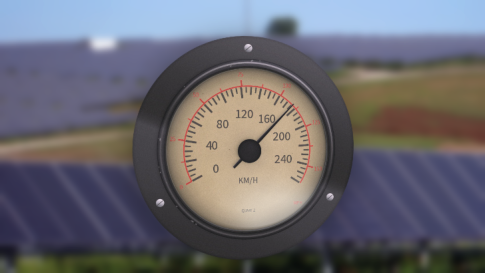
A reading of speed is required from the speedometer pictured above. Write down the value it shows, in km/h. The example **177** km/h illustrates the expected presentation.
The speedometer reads **175** km/h
